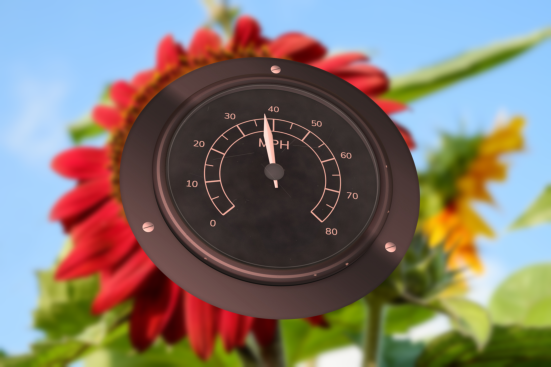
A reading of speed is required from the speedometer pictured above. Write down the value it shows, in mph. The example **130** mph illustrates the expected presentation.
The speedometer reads **37.5** mph
